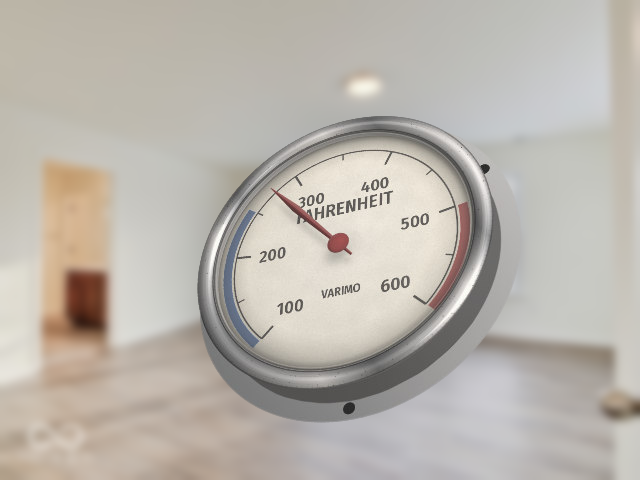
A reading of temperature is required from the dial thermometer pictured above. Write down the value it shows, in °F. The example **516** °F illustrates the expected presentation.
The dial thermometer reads **275** °F
